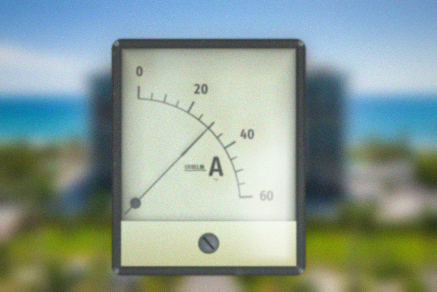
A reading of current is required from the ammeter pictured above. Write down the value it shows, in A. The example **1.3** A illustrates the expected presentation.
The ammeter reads **30** A
